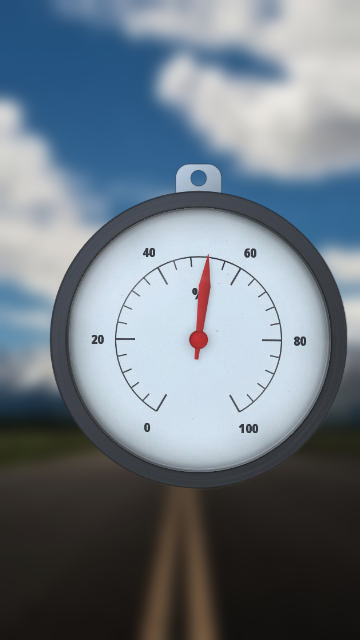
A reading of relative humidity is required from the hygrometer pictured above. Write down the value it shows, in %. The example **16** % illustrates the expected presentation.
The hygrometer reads **52** %
